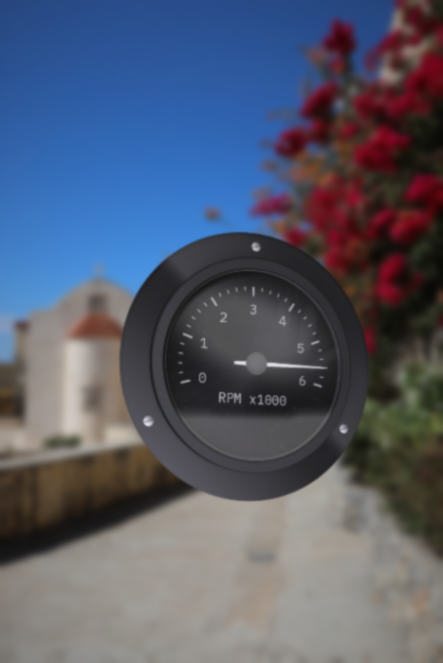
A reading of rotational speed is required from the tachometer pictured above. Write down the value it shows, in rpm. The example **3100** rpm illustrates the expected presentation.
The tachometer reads **5600** rpm
